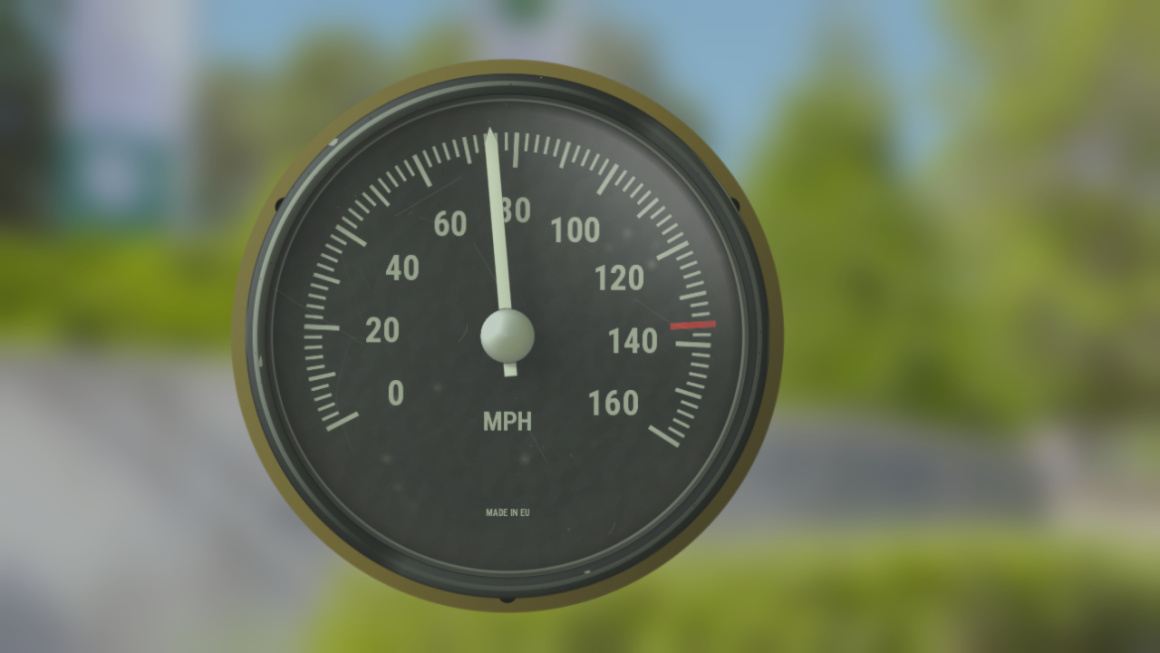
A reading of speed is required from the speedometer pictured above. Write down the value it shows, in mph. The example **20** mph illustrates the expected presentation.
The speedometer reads **75** mph
